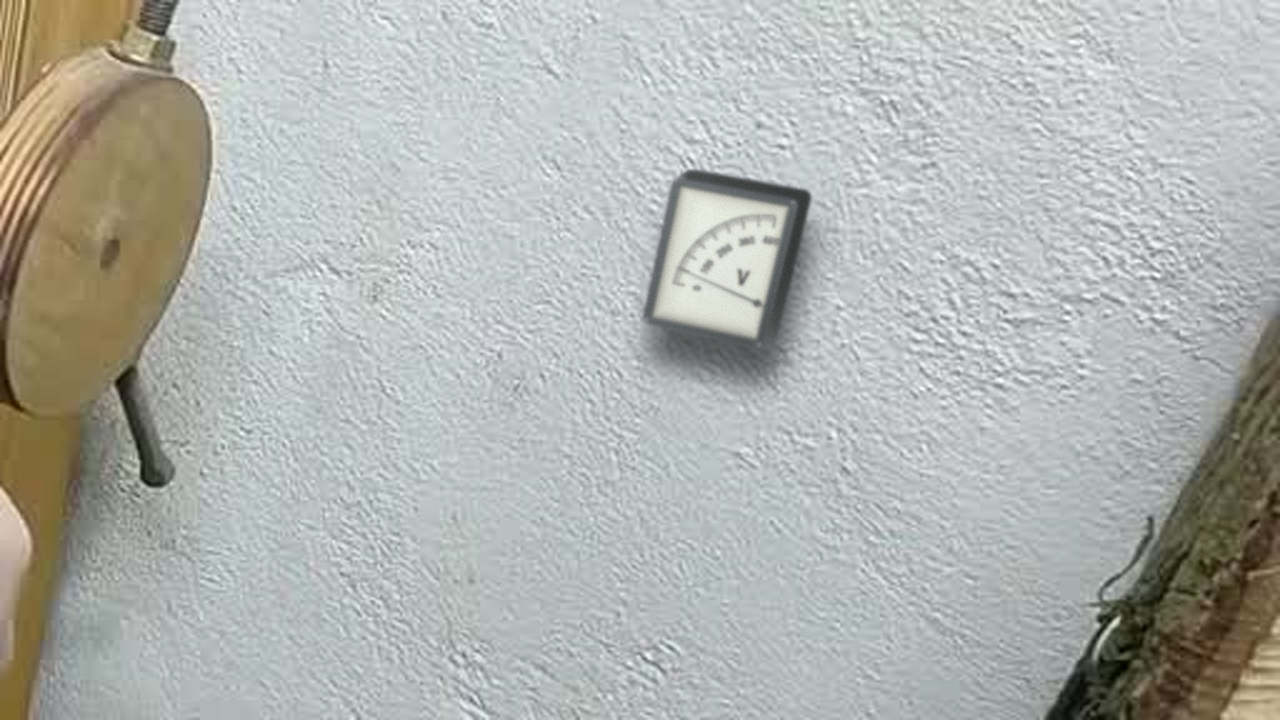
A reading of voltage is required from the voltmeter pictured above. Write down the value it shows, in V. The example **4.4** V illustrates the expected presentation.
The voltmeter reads **50** V
